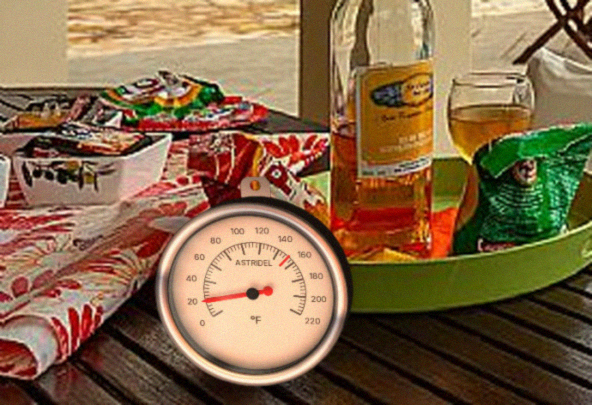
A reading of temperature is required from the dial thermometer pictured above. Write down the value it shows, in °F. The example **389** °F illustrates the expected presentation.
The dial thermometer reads **20** °F
